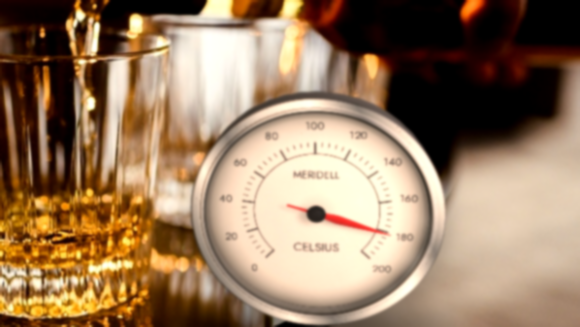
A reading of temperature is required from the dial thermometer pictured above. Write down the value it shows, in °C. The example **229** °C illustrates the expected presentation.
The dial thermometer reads **180** °C
